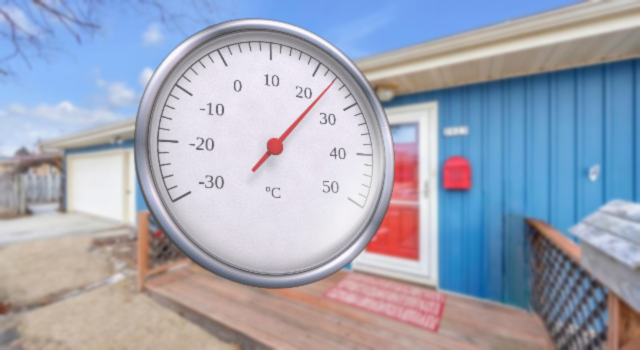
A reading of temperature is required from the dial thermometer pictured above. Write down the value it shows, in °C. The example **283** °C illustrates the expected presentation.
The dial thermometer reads **24** °C
